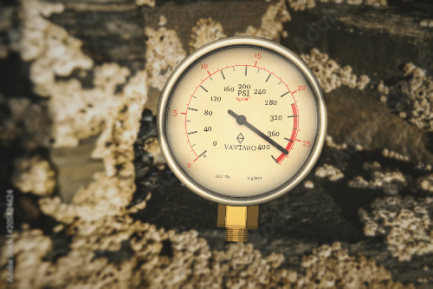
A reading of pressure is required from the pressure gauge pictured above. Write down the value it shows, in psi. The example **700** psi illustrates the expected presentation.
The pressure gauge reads **380** psi
